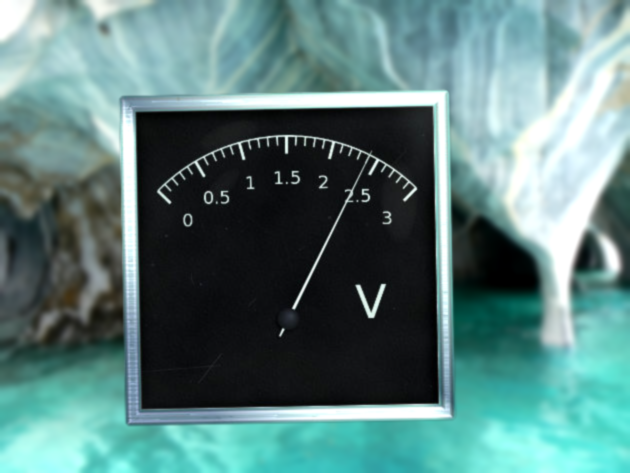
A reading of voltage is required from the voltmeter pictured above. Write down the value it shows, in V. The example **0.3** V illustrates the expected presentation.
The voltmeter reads **2.4** V
